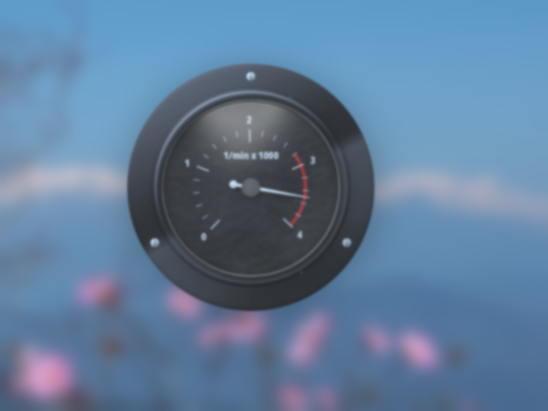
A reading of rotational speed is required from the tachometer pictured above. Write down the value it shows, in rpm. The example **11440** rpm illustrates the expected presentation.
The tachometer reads **3500** rpm
